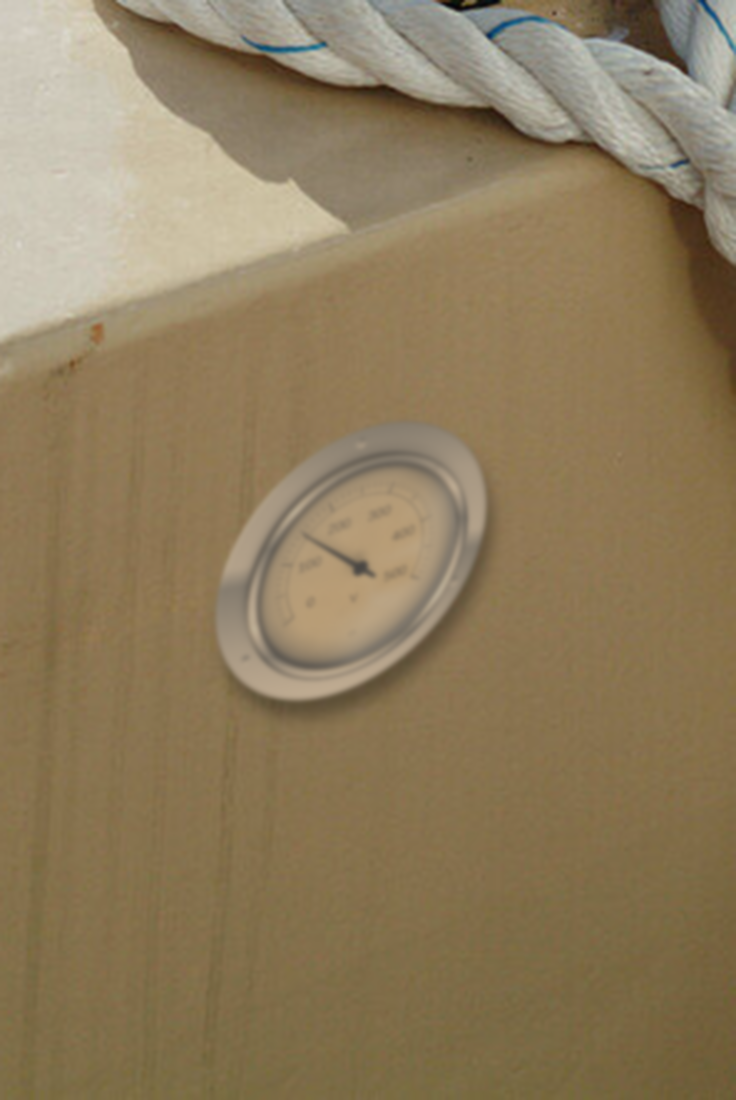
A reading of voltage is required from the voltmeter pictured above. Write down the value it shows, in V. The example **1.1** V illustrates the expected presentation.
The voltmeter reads **150** V
